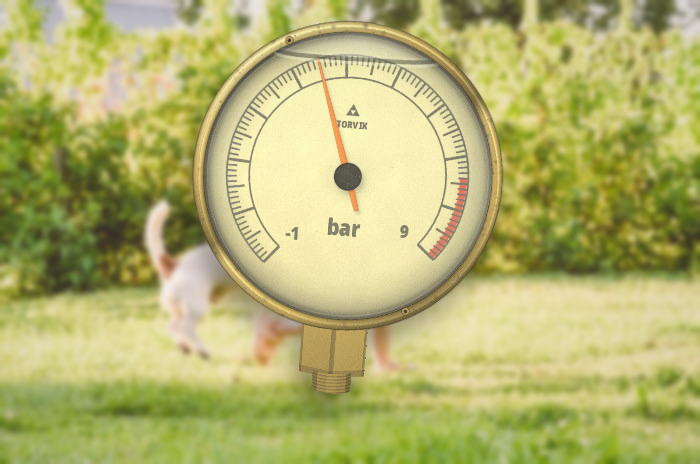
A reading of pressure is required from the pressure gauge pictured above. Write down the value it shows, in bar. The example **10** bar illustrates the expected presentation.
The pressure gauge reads **3.5** bar
